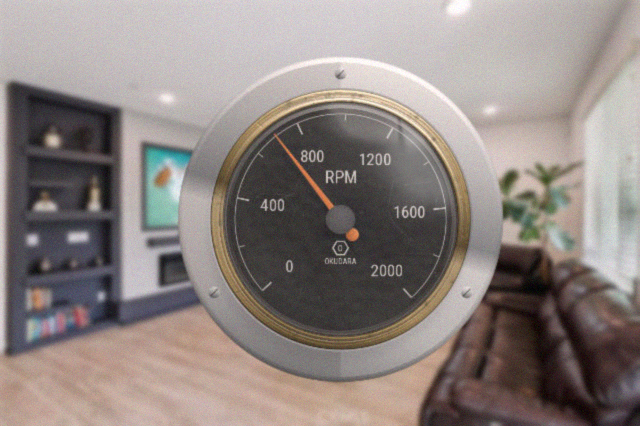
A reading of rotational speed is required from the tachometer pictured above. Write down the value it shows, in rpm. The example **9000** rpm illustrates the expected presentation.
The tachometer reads **700** rpm
